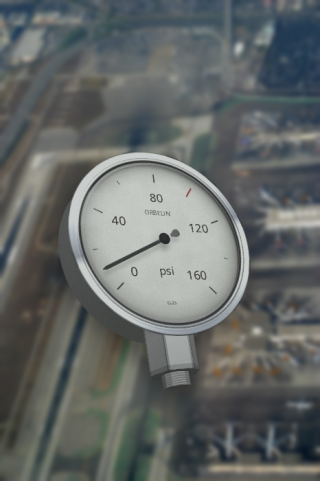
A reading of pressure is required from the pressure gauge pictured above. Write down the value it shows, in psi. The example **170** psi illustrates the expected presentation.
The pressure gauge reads **10** psi
